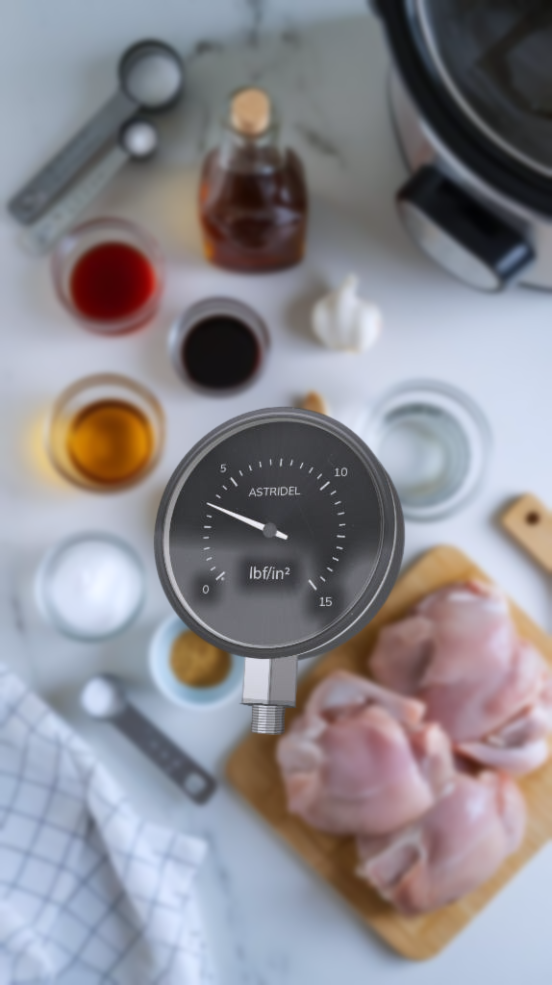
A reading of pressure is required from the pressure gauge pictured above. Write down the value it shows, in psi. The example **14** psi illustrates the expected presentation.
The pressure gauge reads **3.5** psi
